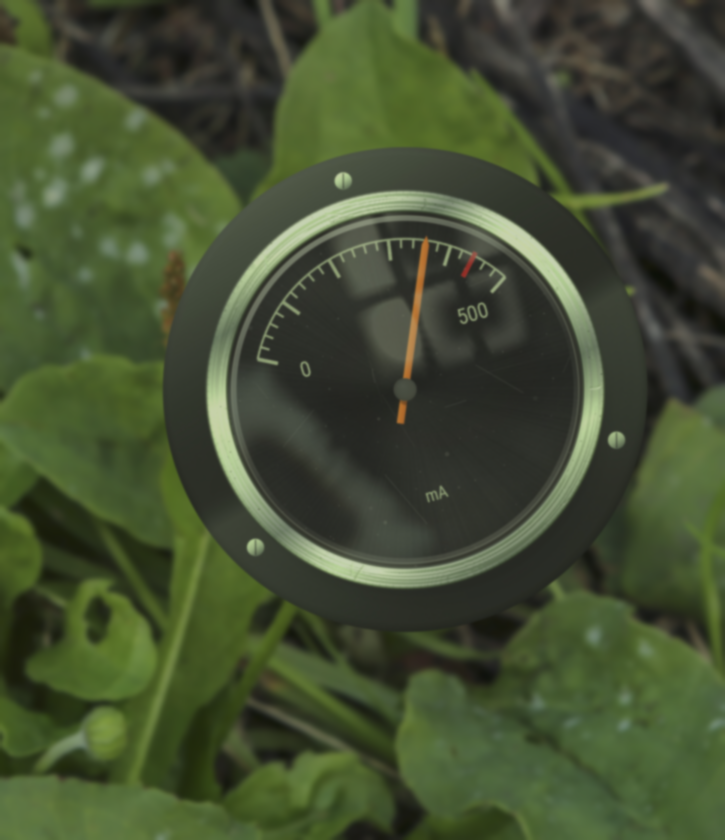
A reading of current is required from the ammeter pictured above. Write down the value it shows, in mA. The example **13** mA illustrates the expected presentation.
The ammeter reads **360** mA
